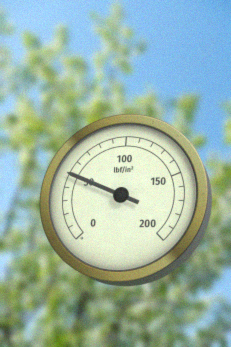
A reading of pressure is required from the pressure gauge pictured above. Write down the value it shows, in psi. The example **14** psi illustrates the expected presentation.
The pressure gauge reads **50** psi
